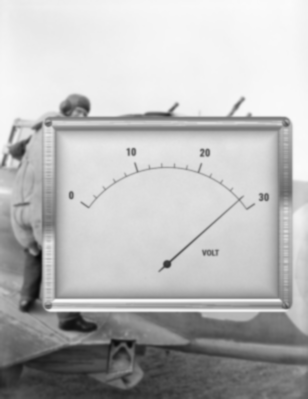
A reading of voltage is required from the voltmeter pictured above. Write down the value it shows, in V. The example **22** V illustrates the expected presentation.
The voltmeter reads **28** V
